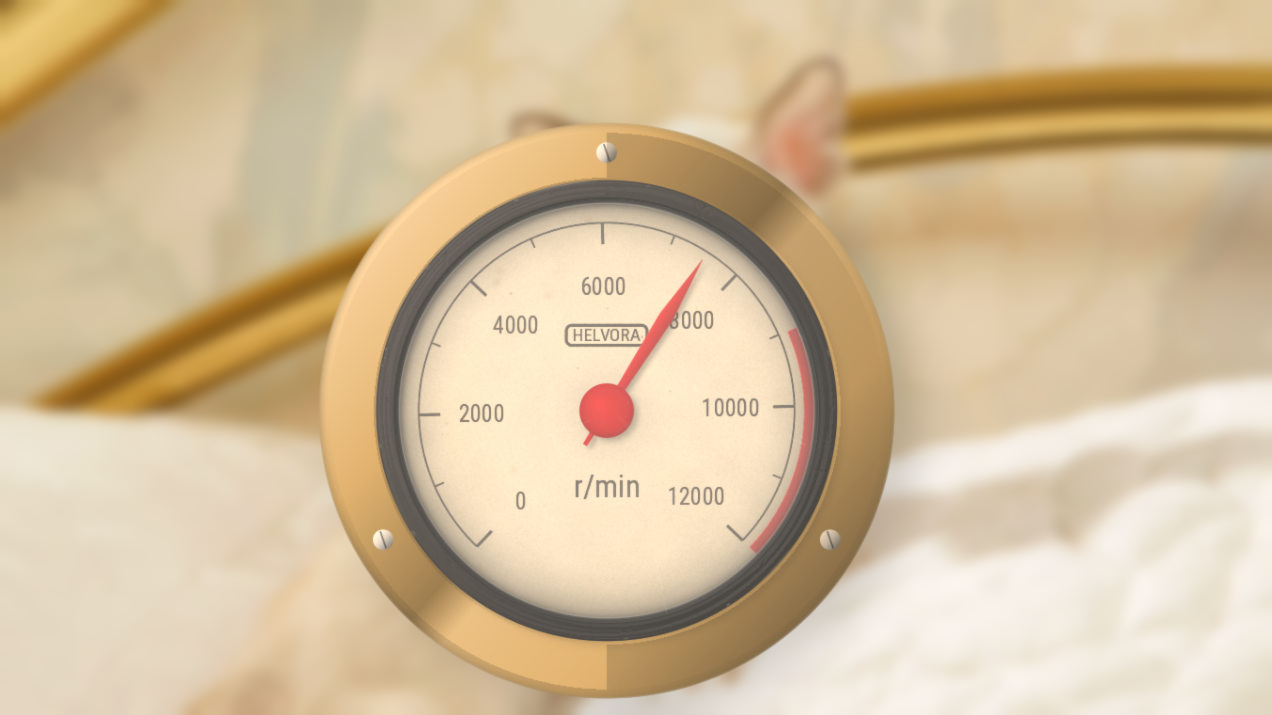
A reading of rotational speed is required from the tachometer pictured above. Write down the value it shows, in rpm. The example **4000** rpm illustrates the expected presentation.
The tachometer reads **7500** rpm
